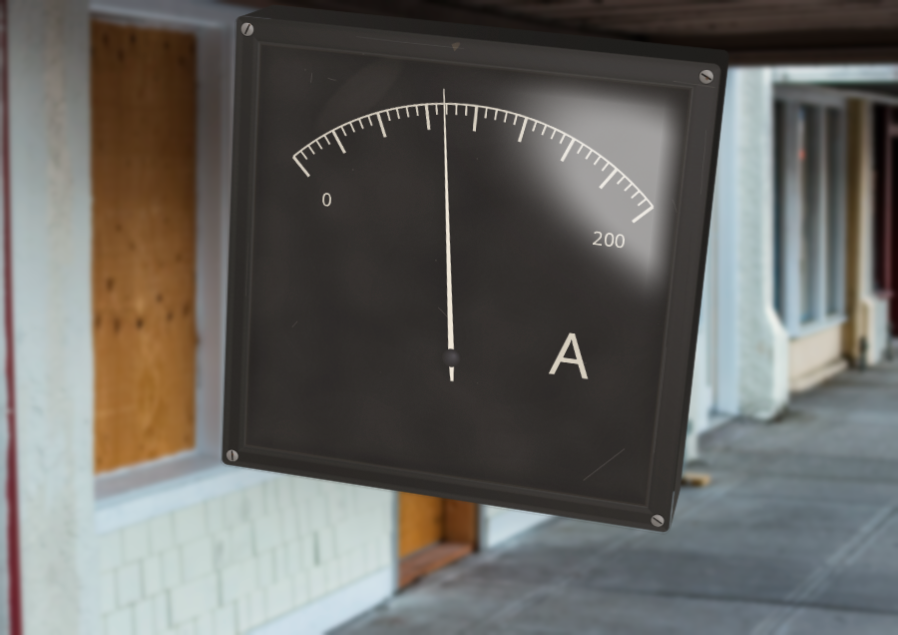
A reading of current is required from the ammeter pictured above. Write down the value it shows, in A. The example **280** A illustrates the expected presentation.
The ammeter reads **85** A
